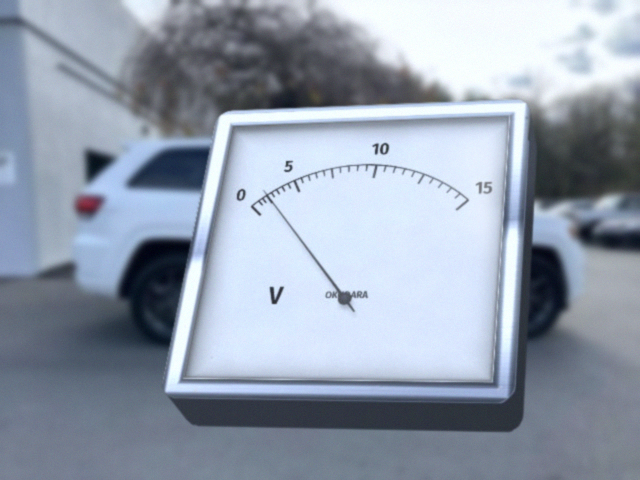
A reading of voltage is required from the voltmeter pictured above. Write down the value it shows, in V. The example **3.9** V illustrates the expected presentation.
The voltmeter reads **2.5** V
